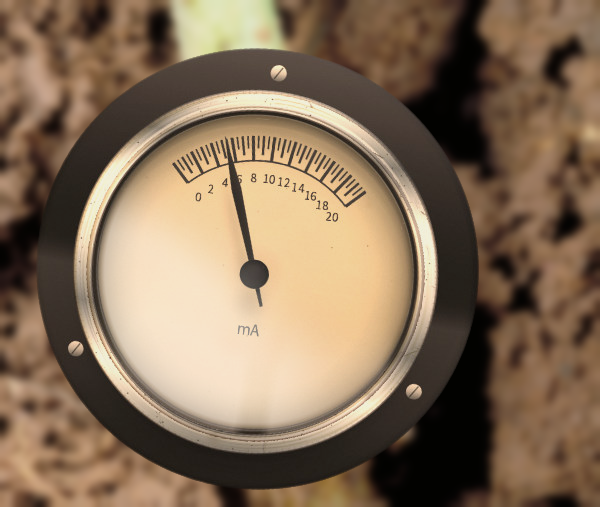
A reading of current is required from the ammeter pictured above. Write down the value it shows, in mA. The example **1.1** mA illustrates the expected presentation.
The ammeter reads **5.5** mA
